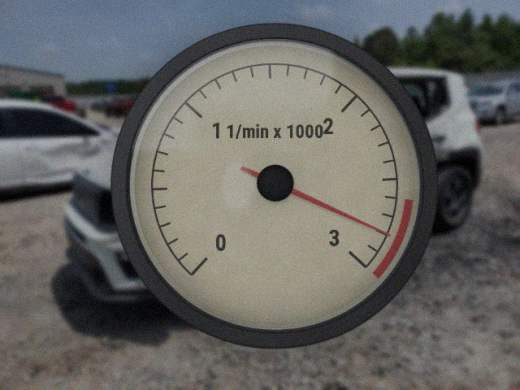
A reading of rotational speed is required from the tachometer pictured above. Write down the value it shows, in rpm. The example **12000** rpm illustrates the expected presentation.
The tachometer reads **2800** rpm
